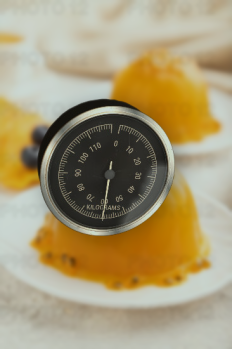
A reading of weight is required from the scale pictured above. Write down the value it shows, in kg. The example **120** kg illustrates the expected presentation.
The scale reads **60** kg
